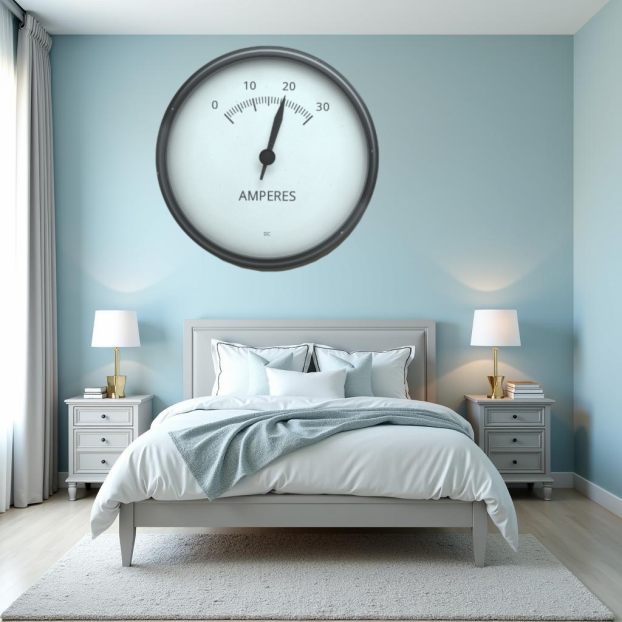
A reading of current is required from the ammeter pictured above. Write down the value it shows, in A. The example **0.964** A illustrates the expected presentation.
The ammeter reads **20** A
